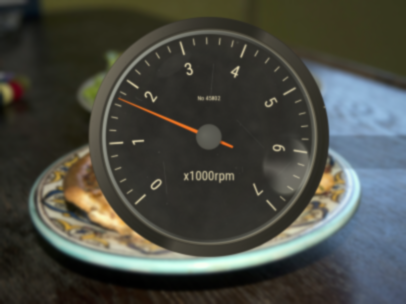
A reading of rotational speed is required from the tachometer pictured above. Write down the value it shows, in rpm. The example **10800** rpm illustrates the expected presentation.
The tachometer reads **1700** rpm
